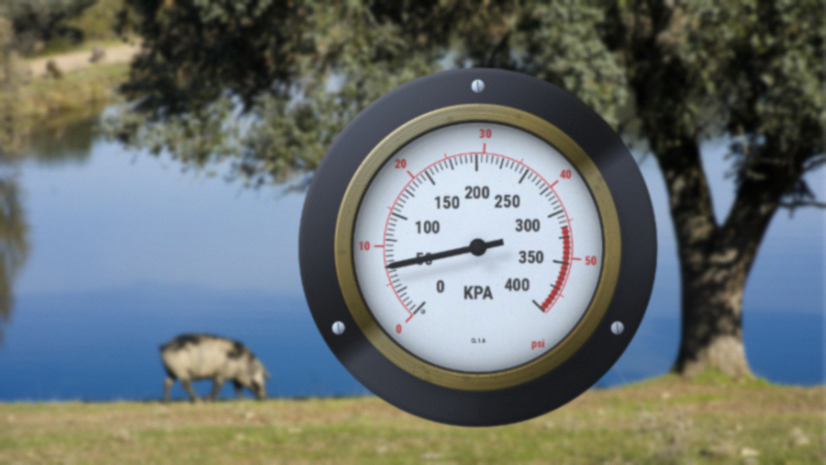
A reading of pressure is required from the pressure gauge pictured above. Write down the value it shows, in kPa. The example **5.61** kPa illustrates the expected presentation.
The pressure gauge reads **50** kPa
